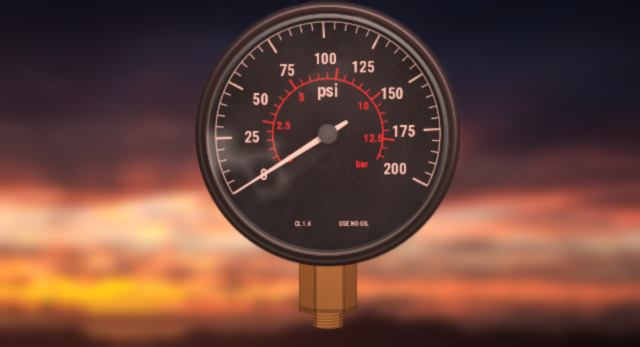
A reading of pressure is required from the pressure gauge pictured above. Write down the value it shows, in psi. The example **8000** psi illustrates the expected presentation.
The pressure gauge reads **0** psi
